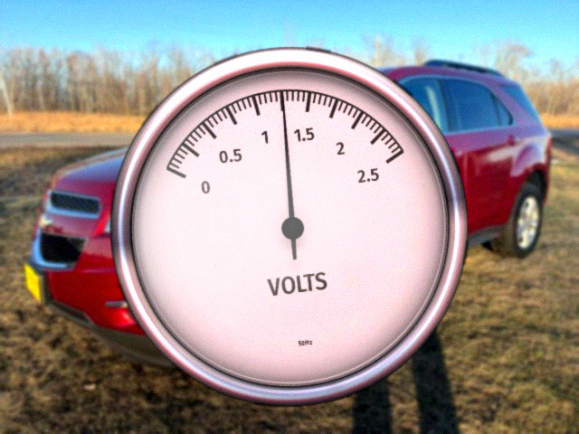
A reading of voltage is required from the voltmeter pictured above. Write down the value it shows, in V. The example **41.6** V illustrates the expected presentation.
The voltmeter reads **1.25** V
